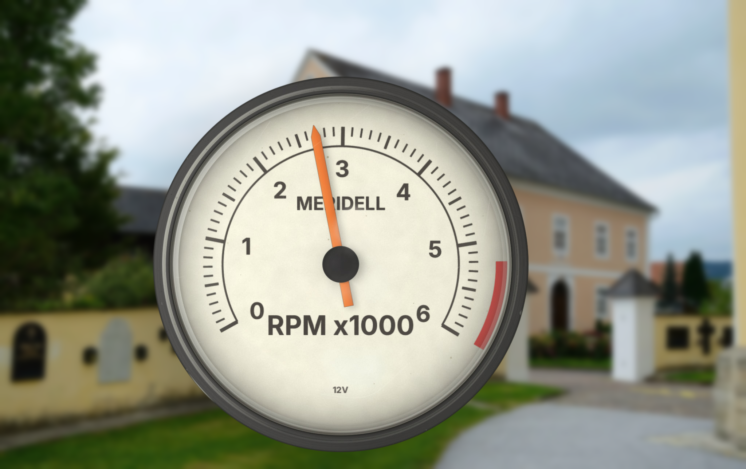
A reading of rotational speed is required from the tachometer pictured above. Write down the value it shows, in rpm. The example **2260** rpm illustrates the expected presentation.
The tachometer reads **2700** rpm
